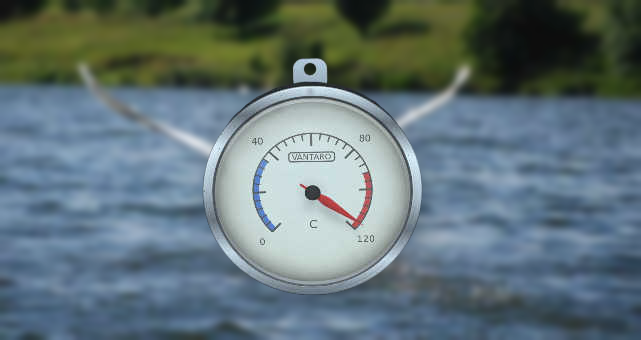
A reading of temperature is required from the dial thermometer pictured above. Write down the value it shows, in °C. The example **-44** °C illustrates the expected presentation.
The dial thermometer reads **116** °C
